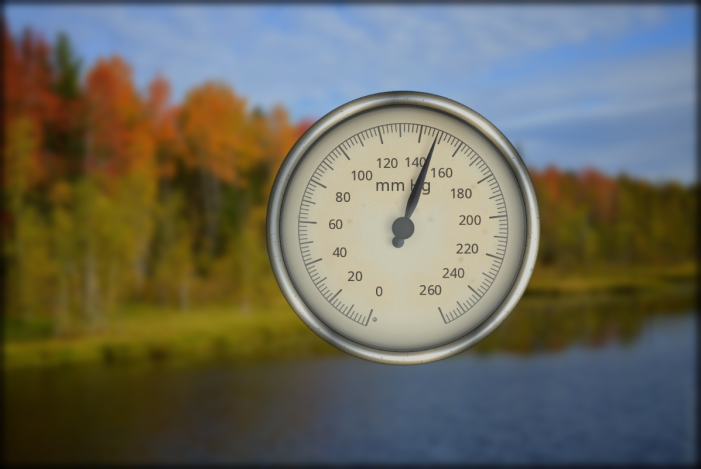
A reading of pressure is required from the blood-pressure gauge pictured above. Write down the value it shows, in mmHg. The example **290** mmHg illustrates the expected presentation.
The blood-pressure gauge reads **148** mmHg
